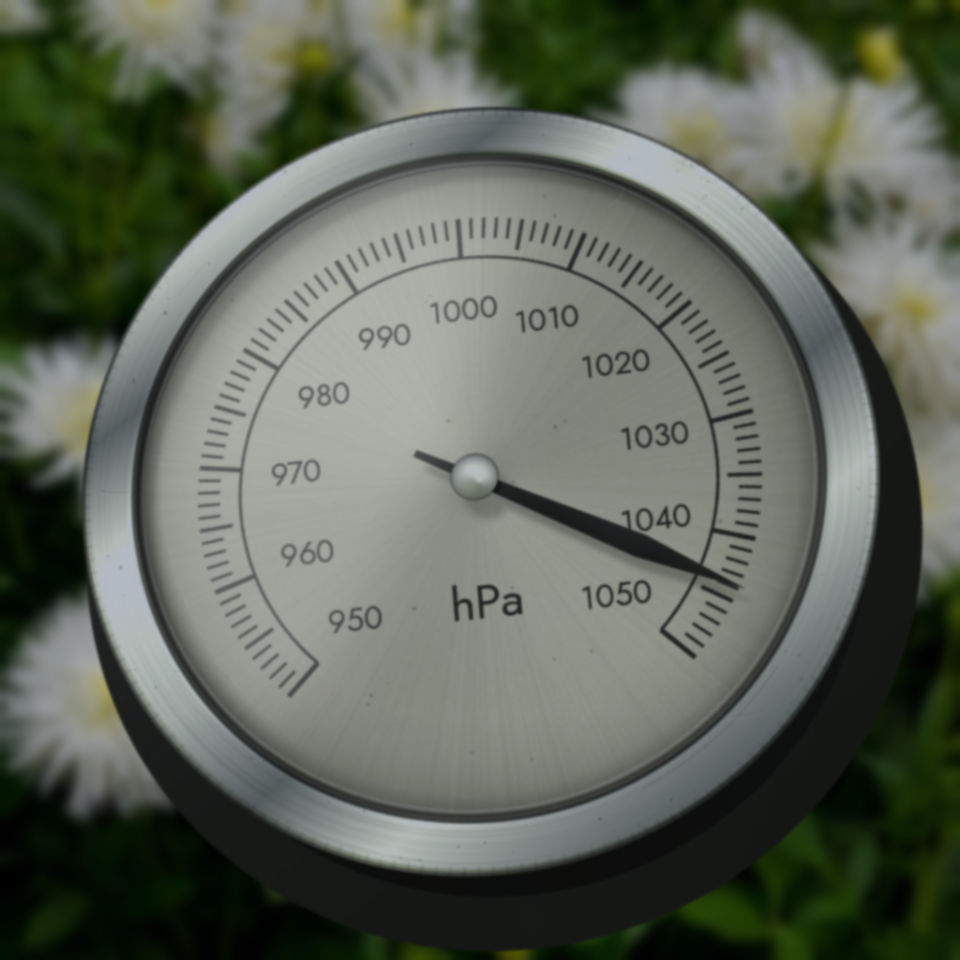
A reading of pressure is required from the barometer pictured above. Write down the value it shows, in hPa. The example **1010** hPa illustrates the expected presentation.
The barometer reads **1044** hPa
